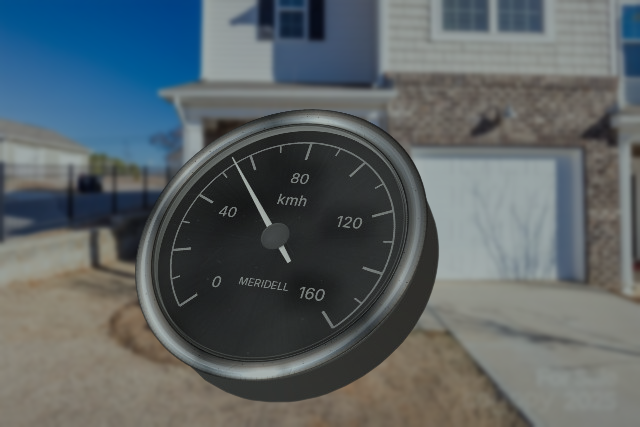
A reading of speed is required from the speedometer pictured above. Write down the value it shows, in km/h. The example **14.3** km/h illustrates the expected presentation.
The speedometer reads **55** km/h
